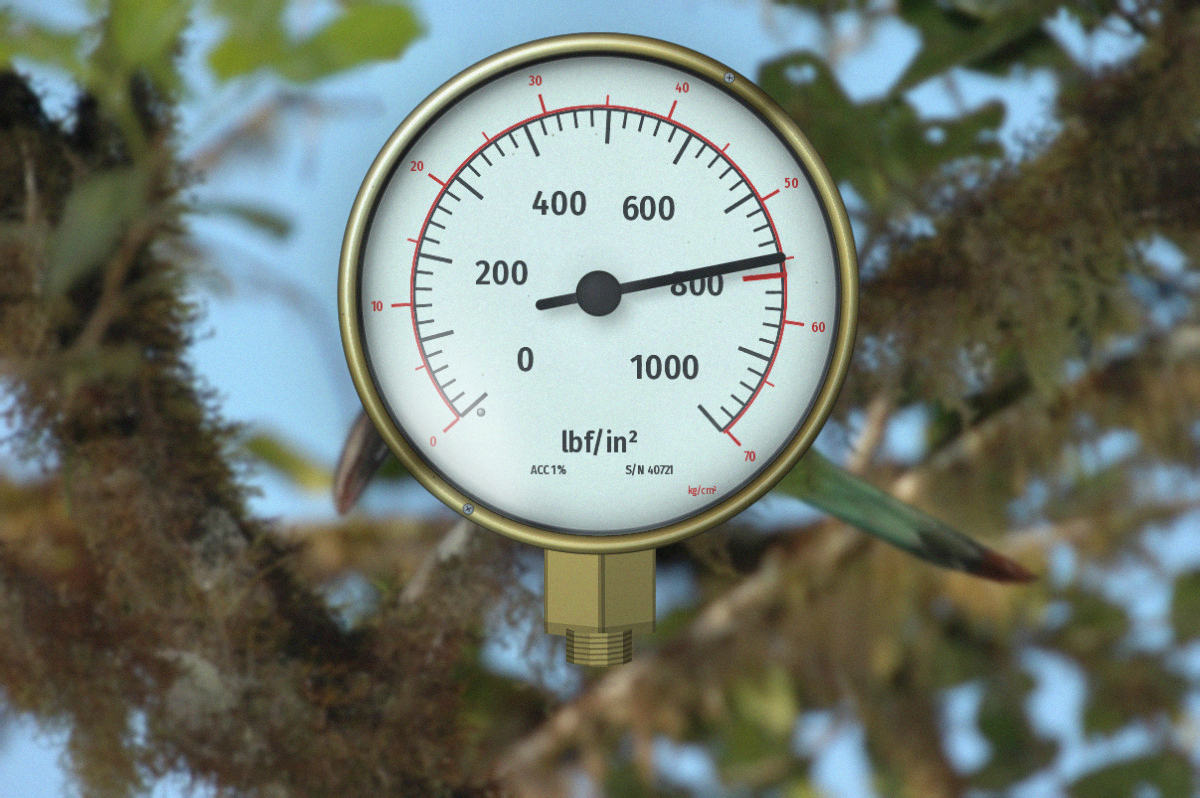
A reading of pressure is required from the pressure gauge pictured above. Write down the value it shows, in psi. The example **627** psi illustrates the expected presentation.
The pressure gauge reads **780** psi
